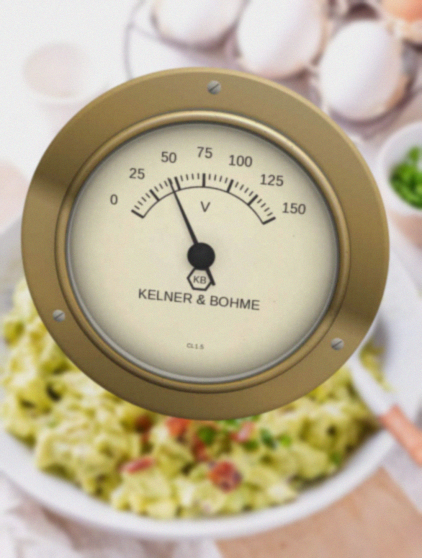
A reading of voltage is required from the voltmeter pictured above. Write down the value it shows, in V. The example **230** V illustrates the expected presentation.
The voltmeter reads **45** V
